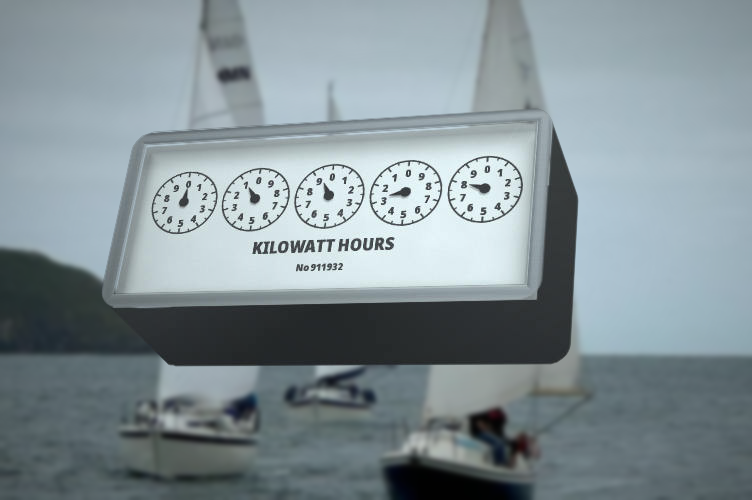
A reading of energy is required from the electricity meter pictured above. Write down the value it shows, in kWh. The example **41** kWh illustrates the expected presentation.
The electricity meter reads **928** kWh
